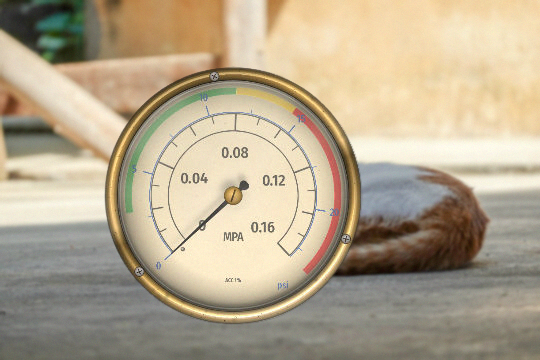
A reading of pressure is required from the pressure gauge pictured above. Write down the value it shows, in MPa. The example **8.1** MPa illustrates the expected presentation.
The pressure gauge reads **0** MPa
